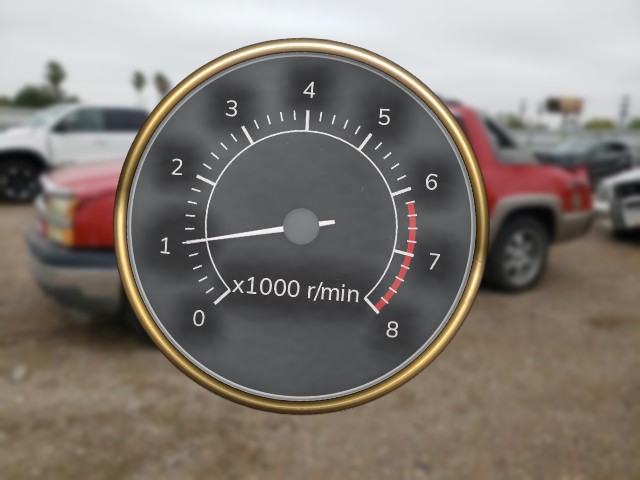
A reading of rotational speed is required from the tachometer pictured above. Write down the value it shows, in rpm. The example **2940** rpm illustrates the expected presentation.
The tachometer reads **1000** rpm
